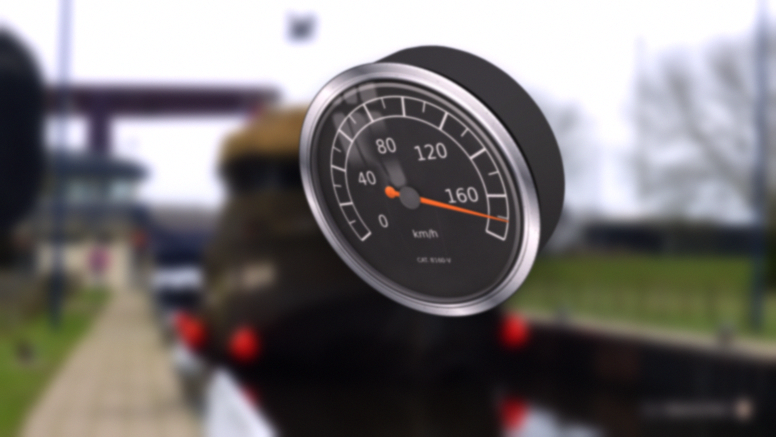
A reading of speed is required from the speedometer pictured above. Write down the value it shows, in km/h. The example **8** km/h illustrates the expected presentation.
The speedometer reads **170** km/h
